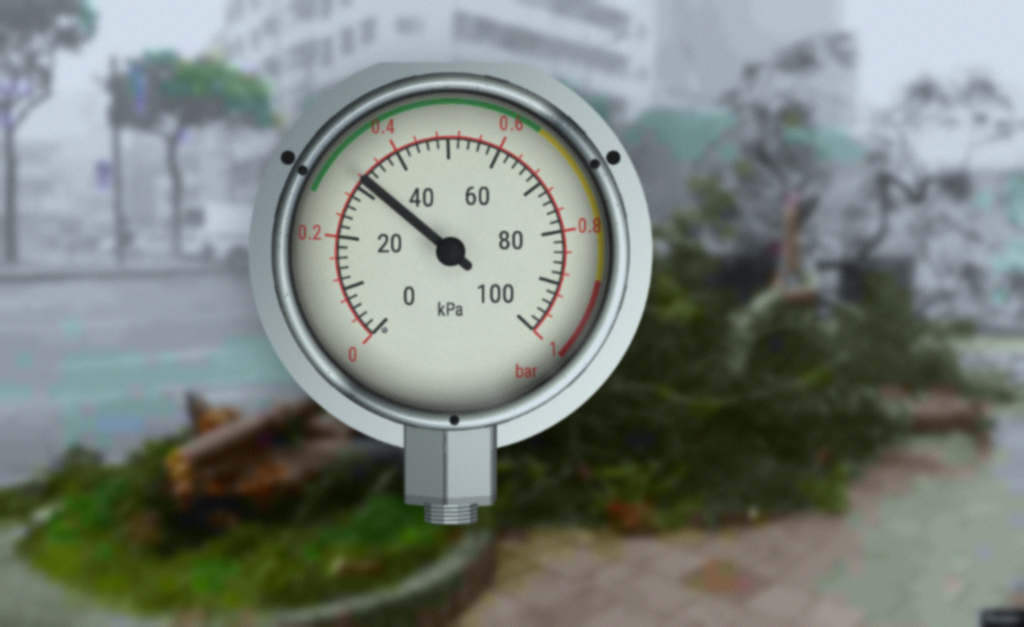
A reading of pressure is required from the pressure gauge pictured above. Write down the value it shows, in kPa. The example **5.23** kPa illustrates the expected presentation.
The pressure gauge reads **32** kPa
